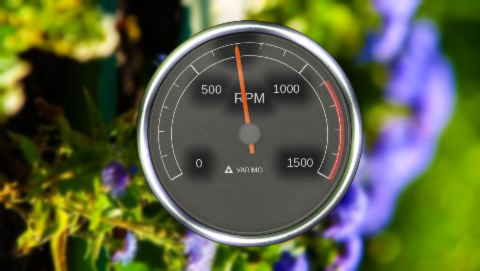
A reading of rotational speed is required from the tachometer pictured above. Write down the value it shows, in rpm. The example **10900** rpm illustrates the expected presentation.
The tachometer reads **700** rpm
